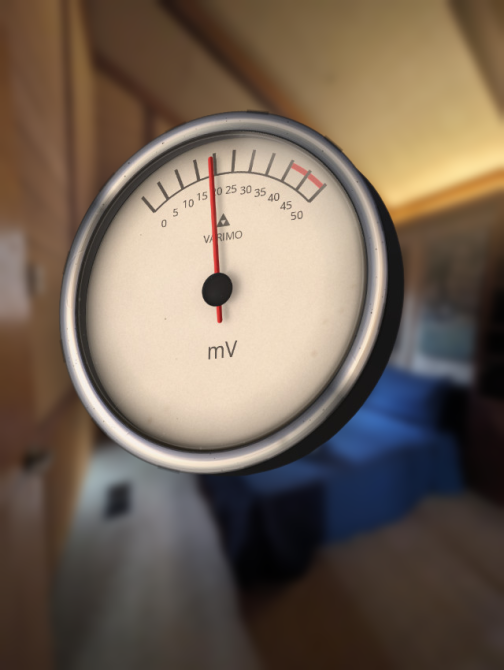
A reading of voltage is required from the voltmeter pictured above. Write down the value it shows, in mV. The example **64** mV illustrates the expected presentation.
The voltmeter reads **20** mV
